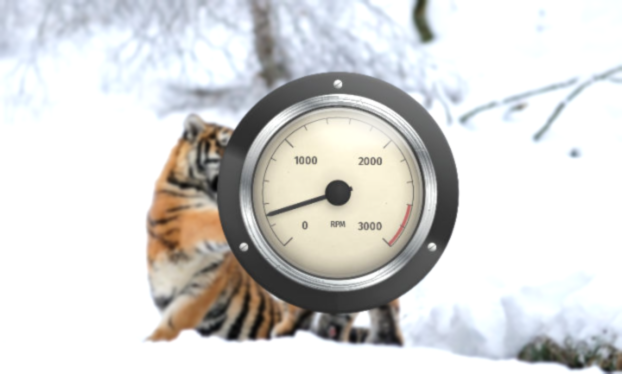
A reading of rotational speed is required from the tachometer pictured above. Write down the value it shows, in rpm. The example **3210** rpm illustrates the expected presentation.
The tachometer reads **300** rpm
